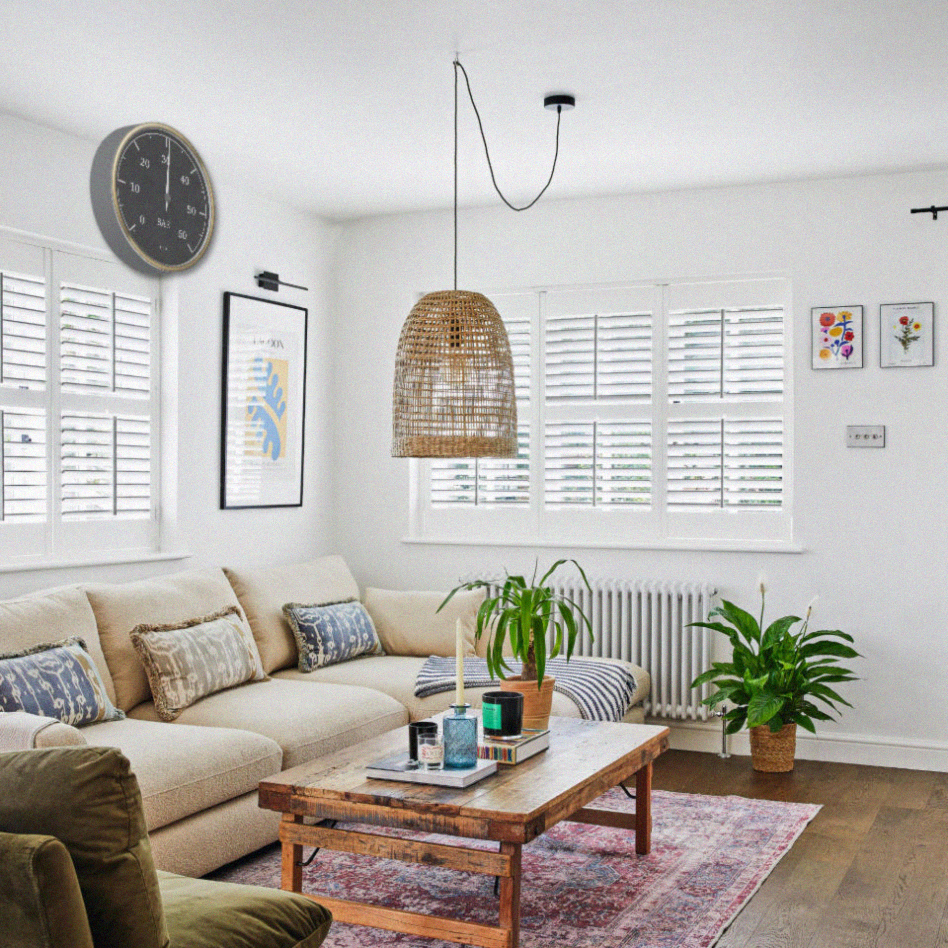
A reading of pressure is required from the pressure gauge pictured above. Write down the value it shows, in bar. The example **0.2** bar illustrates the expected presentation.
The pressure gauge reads **30** bar
